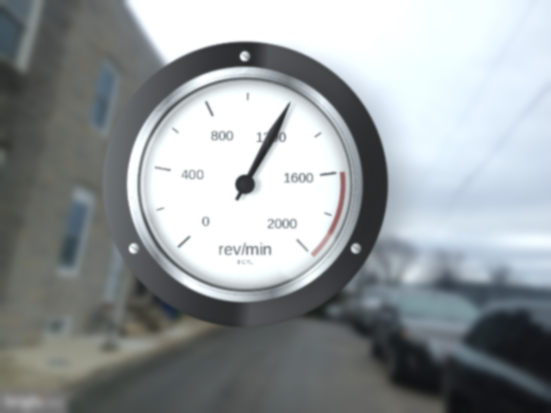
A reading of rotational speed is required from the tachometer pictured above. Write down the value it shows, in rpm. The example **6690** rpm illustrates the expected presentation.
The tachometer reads **1200** rpm
